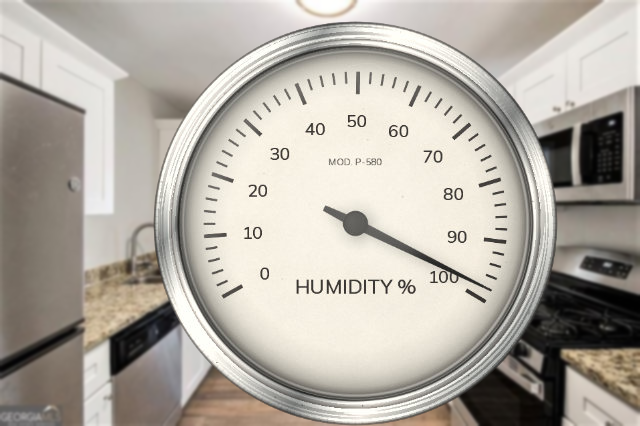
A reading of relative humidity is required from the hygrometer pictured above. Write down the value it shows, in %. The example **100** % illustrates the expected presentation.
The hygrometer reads **98** %
